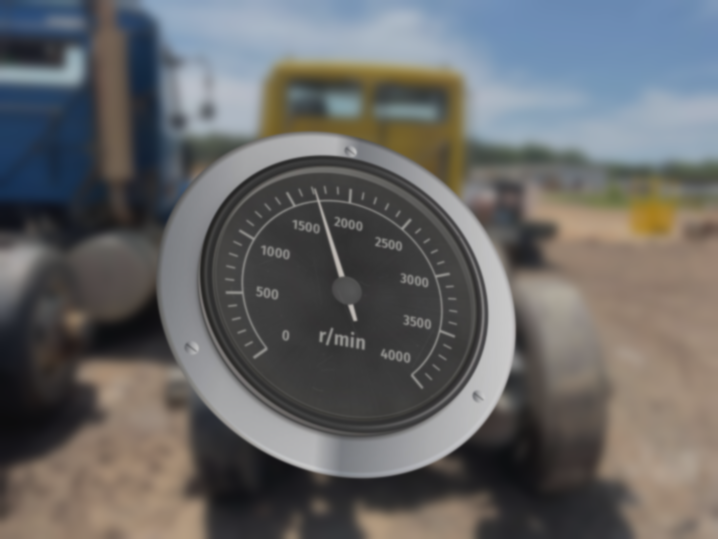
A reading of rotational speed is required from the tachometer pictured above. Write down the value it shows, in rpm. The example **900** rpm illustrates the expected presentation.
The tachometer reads **1700** rpm
